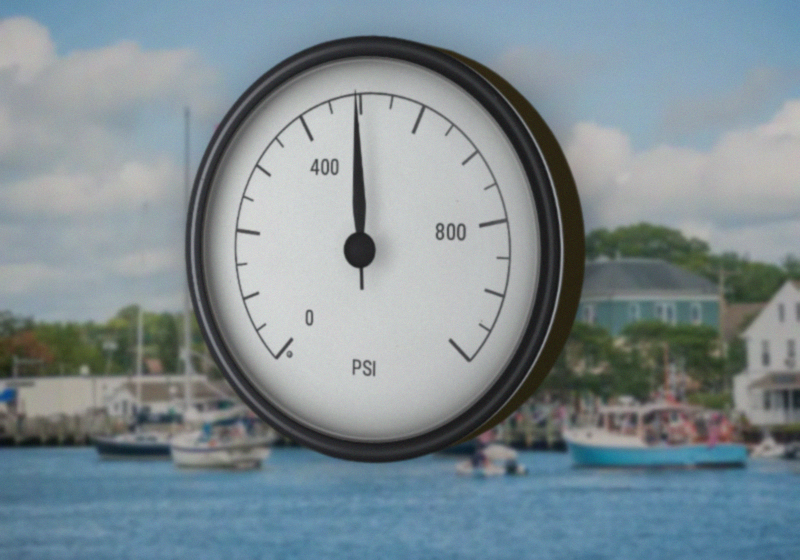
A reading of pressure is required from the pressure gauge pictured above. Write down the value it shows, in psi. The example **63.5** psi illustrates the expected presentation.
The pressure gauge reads **500** psi
